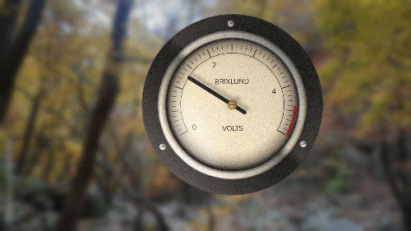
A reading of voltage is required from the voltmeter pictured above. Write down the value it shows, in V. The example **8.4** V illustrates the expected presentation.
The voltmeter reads **1.3** V
